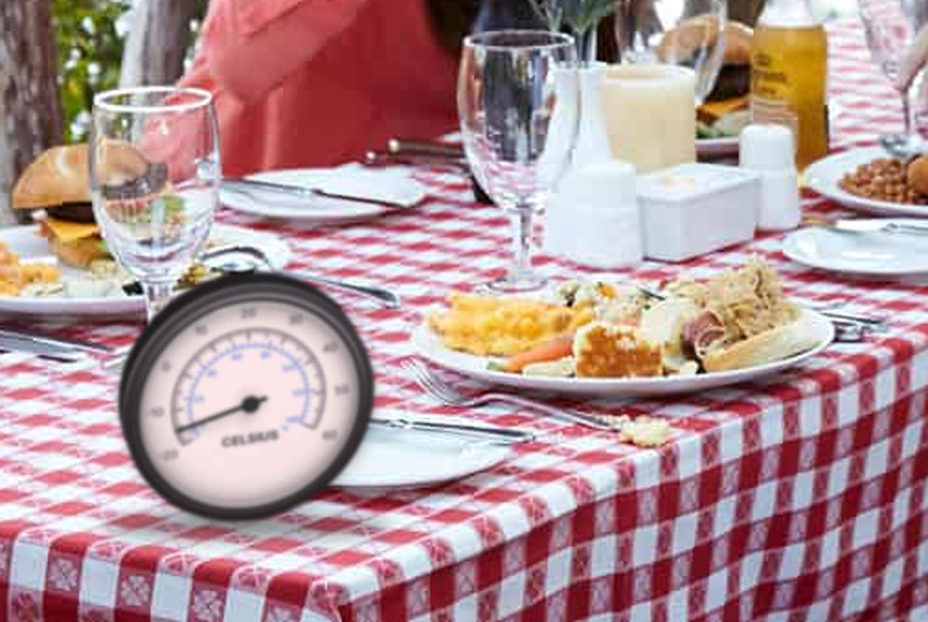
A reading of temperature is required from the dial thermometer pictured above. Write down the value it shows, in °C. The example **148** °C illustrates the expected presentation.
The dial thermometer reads **-15** °C
